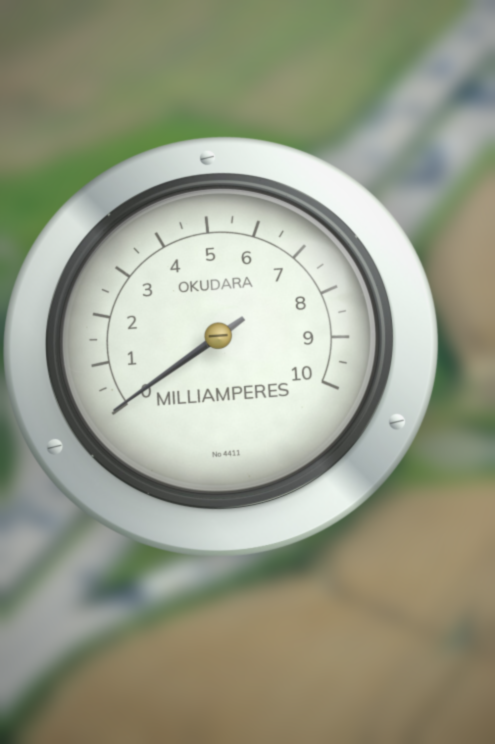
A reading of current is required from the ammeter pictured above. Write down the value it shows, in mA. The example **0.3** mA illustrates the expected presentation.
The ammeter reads **0** mA
